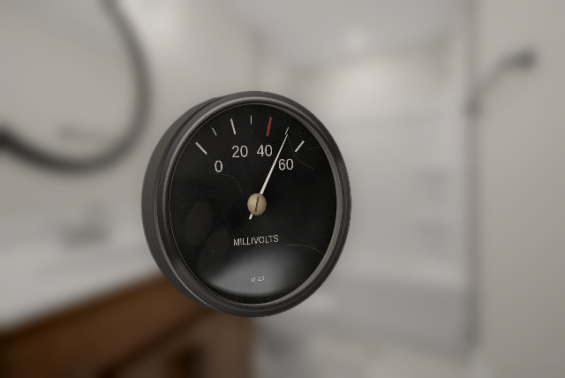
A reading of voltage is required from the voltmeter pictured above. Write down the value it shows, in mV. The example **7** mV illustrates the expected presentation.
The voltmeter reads **50** mV
